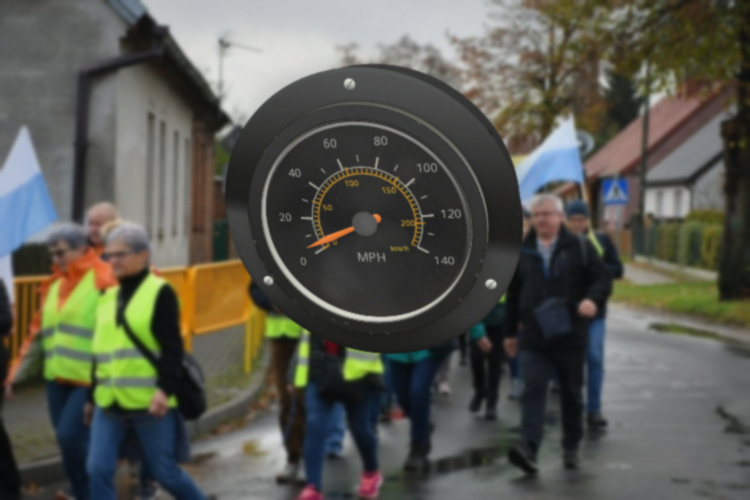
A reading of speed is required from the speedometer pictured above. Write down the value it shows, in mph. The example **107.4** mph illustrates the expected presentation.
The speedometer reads **5** mph
